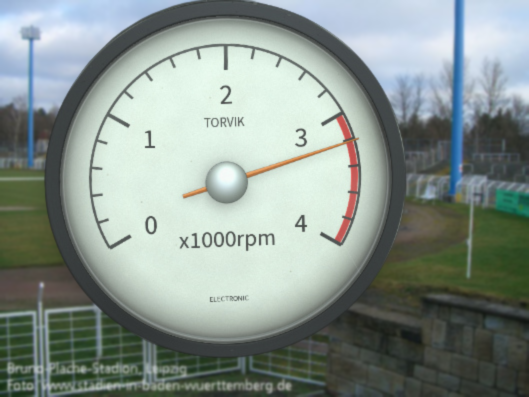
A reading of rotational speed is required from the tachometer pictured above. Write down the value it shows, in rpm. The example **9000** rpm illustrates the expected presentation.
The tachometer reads **3200** rpm
